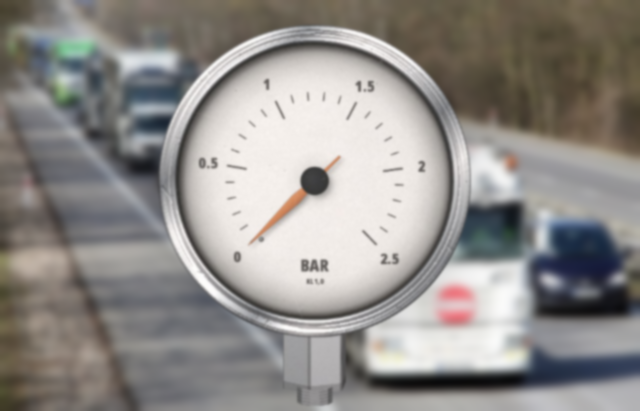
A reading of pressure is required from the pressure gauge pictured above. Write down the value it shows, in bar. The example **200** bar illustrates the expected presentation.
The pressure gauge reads **0** bar
